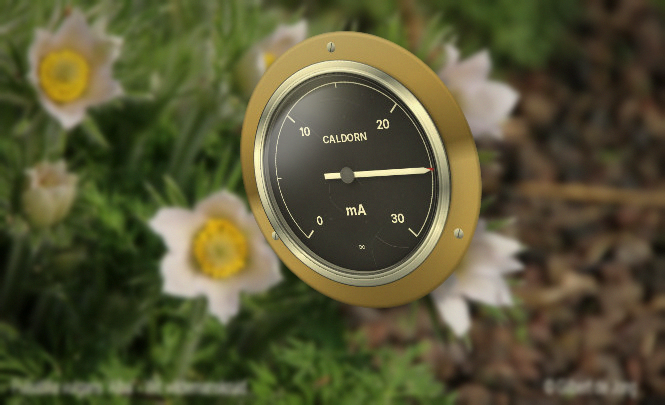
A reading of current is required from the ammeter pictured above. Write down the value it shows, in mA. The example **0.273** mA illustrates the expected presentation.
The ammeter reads **25** mA
